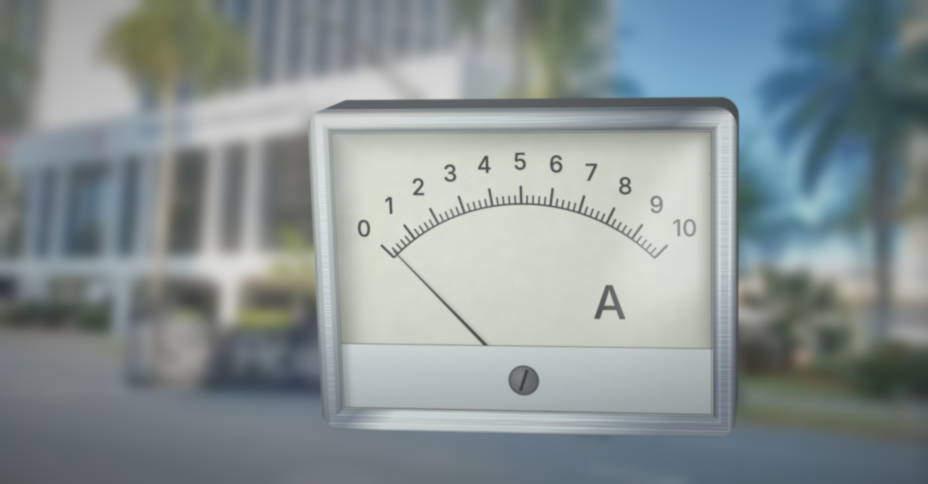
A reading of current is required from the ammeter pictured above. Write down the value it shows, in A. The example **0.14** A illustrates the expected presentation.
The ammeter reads **0.2** A
